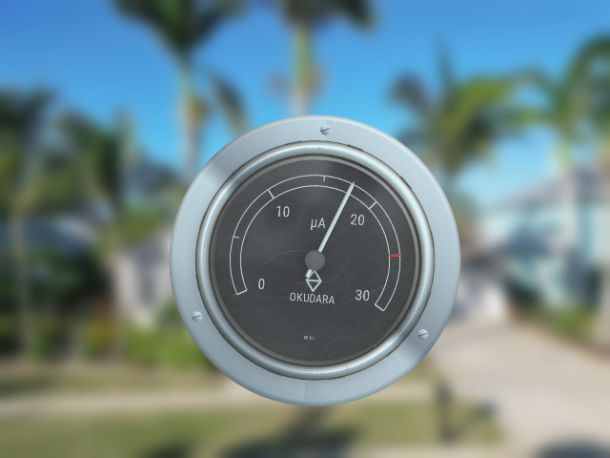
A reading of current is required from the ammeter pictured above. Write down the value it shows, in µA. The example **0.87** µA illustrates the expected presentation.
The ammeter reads **17.5** µA
